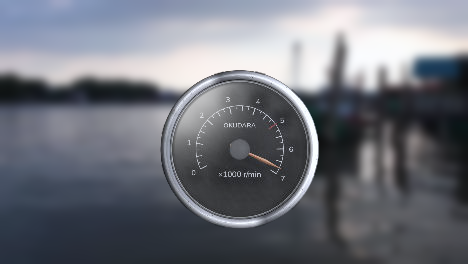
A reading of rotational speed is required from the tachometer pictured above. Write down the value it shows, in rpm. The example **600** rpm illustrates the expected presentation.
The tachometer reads **6750** rpm
